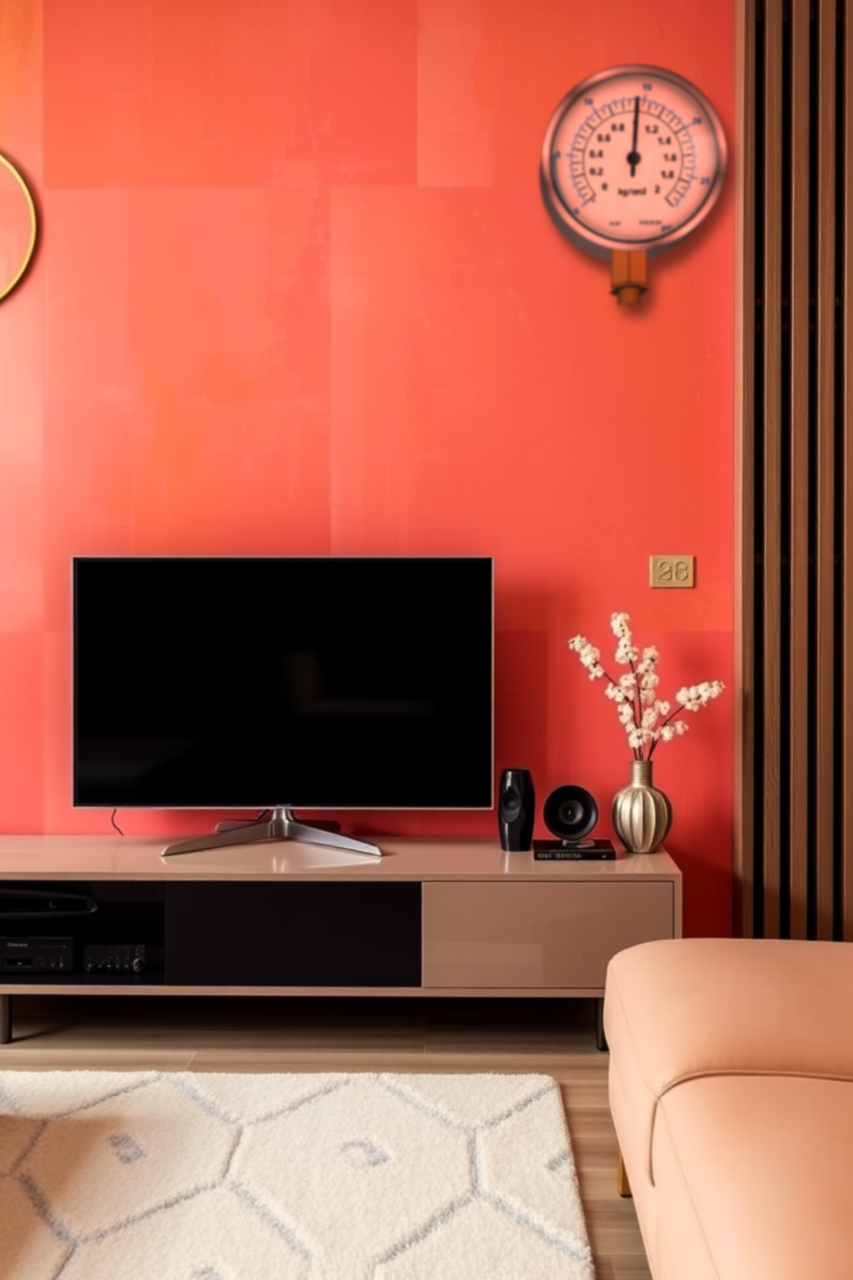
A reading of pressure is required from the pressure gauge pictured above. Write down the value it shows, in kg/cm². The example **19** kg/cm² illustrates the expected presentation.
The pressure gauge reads **1** kg/cm²
